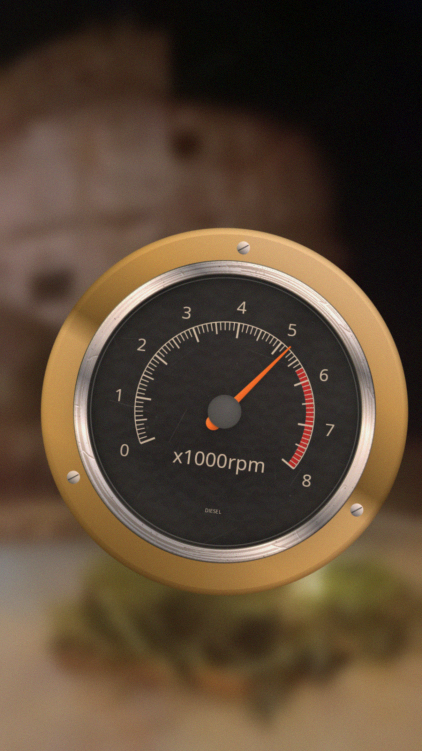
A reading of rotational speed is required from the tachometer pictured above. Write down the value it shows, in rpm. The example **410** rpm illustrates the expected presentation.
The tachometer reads **5200** rpm
